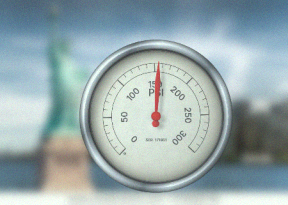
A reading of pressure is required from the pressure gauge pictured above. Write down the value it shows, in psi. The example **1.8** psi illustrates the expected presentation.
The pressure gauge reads **155** psi
